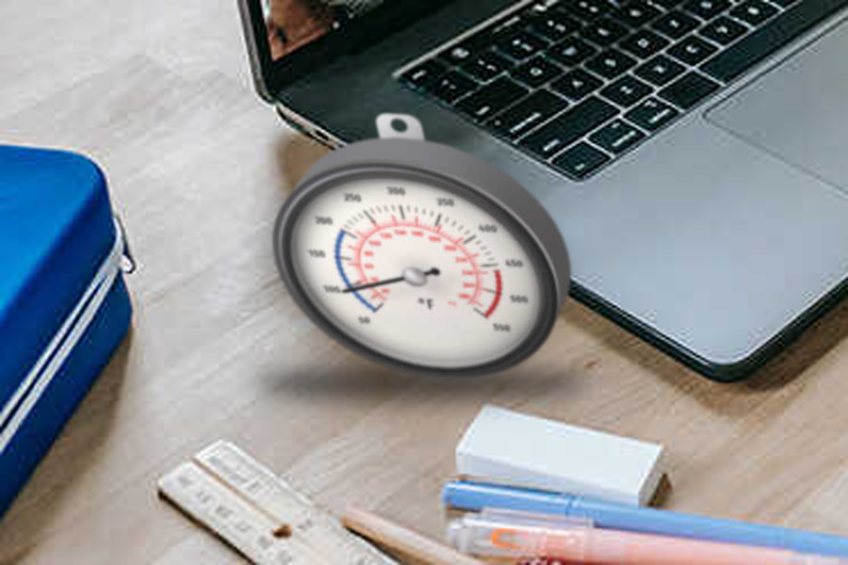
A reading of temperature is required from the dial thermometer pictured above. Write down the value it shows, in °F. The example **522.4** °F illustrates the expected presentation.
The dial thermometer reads **100** °F
